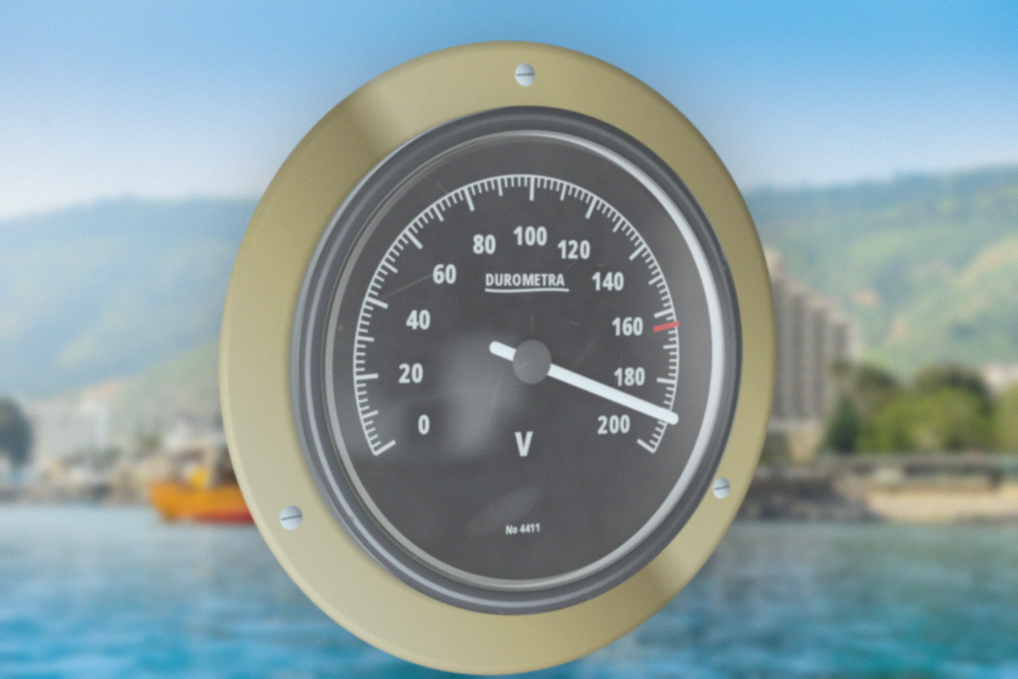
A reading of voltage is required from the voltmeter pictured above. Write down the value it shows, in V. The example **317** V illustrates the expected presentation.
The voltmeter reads **190** V
